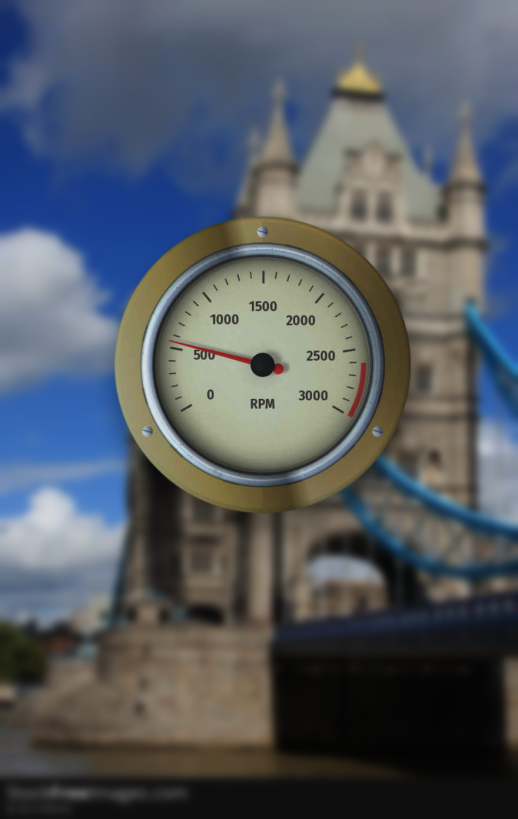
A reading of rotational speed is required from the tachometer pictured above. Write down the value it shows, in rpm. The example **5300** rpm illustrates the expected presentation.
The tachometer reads **550** rpm
